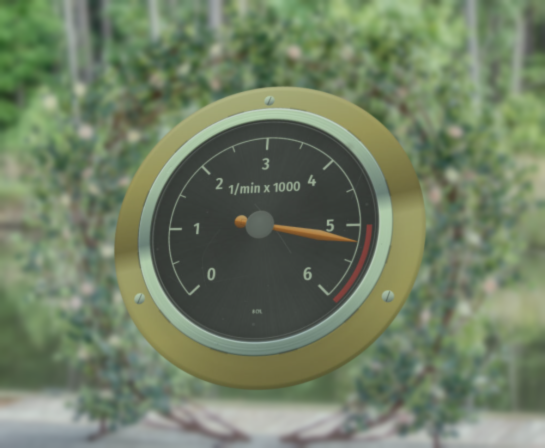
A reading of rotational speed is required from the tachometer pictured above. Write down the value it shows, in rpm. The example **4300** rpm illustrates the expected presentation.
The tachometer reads **5250** rpm
